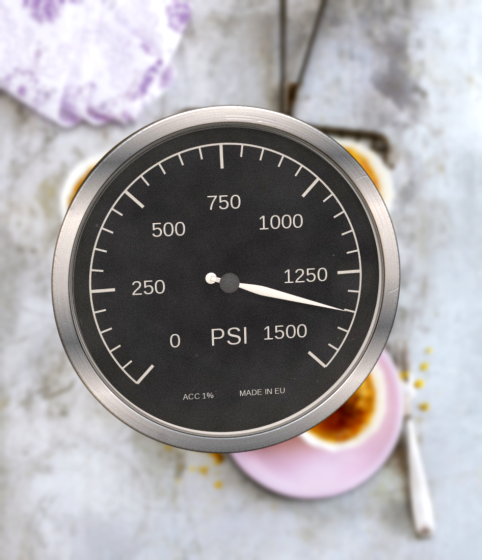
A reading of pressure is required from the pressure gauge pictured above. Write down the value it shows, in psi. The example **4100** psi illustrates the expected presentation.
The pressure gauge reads **1350** psi
